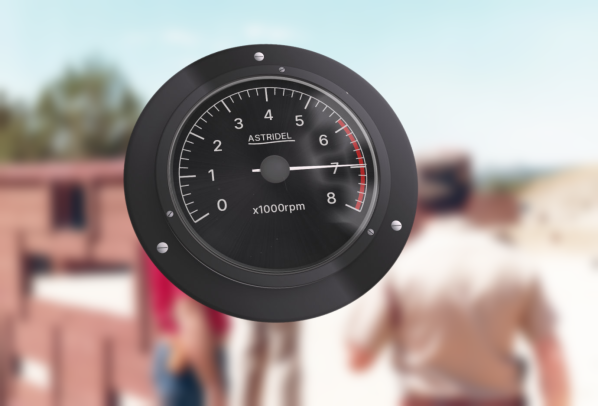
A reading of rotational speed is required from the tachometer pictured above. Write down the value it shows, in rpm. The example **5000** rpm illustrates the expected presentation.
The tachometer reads **7000** rpm
